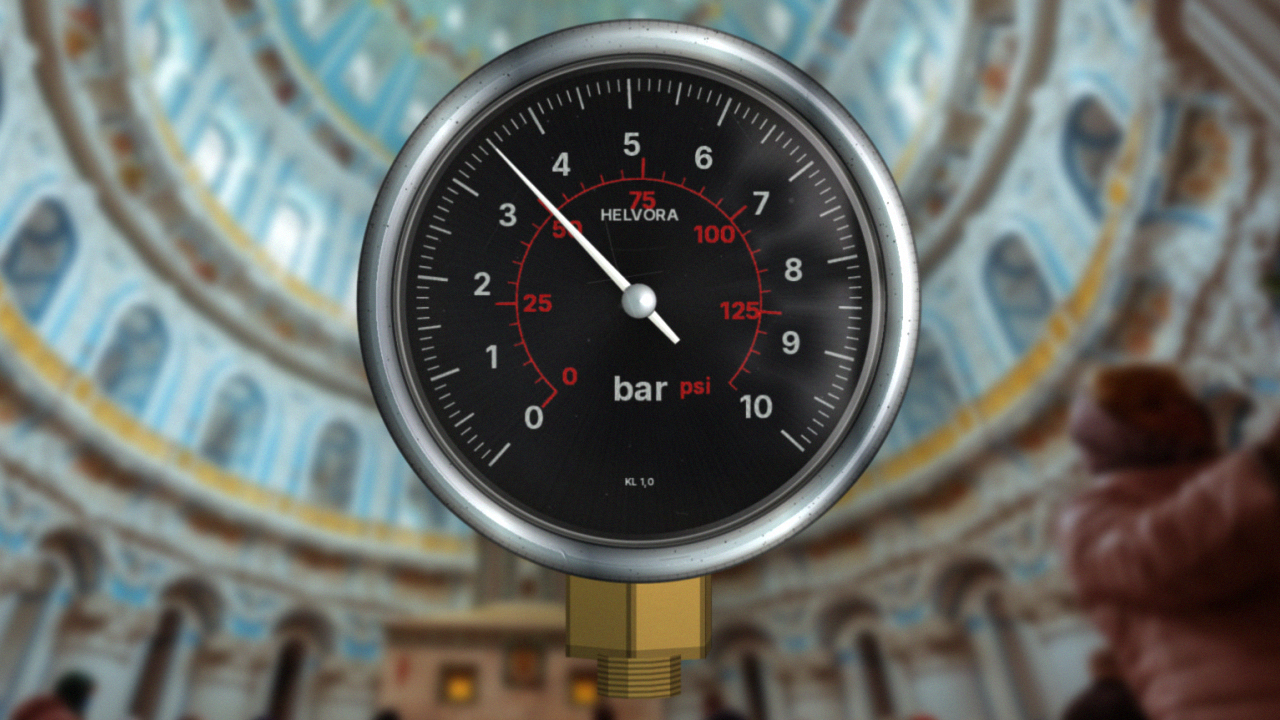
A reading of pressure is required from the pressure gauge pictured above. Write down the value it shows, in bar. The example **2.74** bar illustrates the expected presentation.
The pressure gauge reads **3.5** bar
